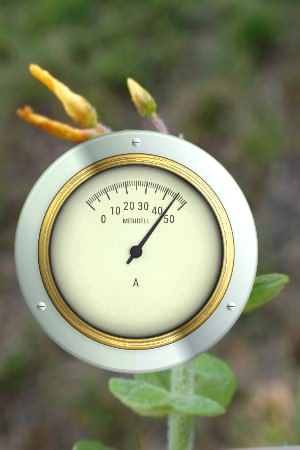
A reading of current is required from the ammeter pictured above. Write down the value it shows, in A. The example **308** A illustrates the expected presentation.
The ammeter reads **45** A
